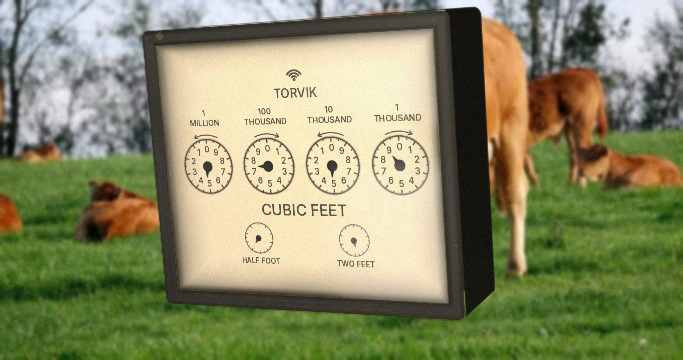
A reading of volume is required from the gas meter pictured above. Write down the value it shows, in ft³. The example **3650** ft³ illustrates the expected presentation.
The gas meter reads **474900** ft³
